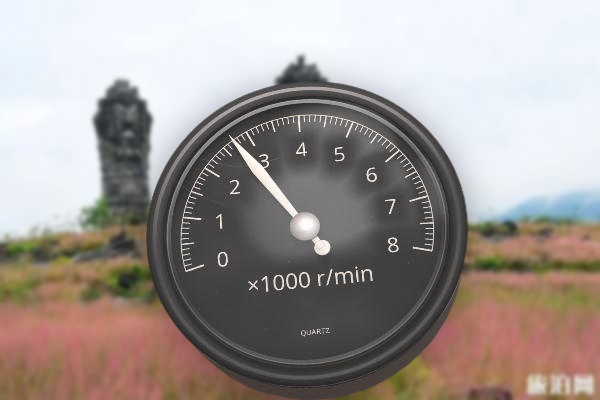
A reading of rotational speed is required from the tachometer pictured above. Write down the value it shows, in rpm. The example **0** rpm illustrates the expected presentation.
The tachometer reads **2700** rpm
